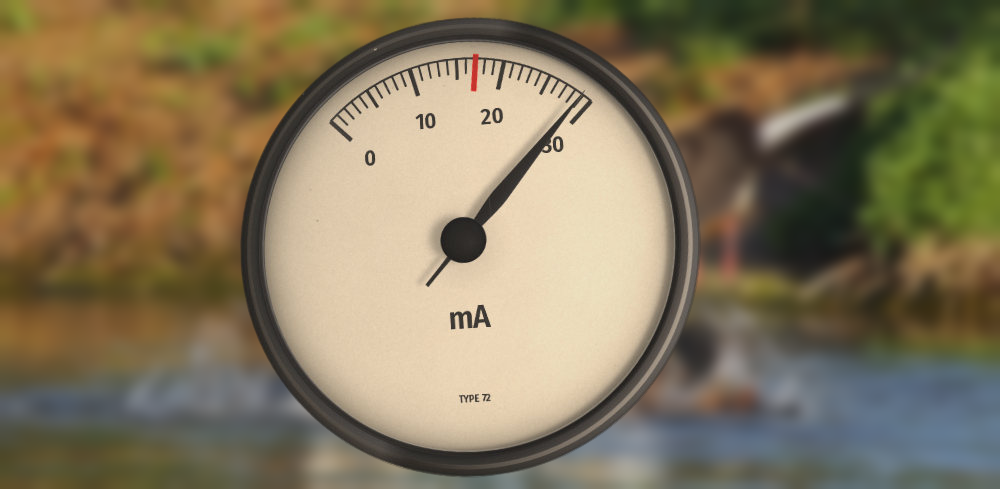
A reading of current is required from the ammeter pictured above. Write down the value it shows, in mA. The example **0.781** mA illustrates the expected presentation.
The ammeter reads **29** mA
